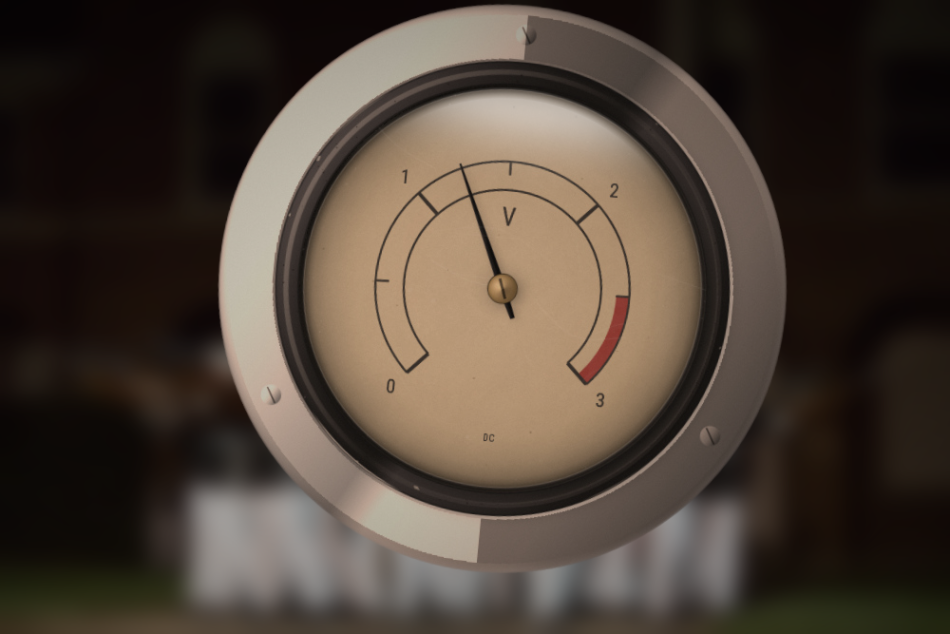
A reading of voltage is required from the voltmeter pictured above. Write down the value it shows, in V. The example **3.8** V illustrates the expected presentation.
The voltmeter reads **1.25** V
